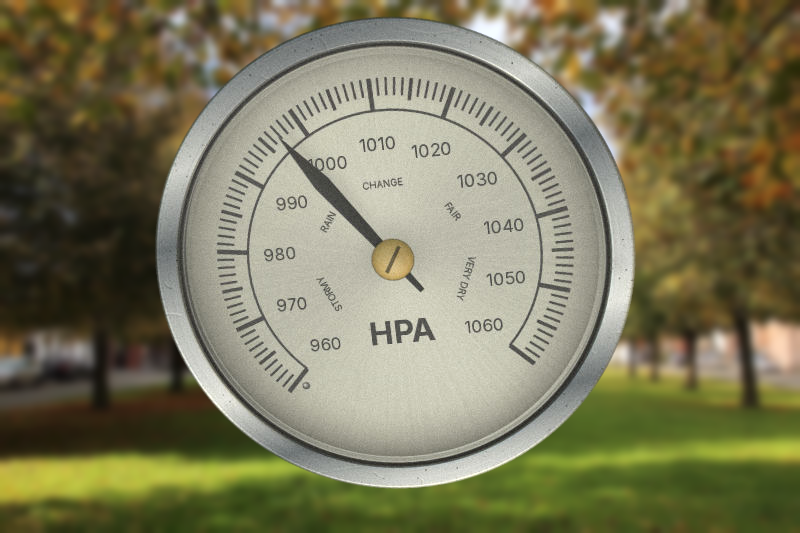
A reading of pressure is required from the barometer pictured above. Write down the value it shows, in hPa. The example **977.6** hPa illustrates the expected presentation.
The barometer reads **997** hPa
